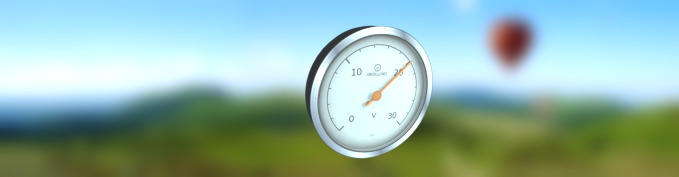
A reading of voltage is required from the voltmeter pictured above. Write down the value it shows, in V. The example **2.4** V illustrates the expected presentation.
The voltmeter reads **20** V
